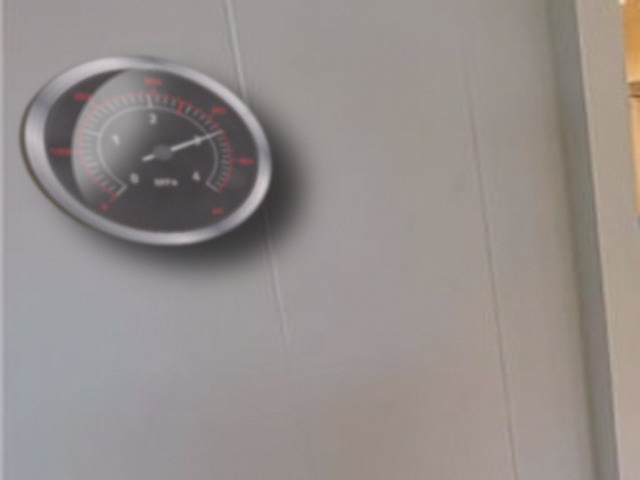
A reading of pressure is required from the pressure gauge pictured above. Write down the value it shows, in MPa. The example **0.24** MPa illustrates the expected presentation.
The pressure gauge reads **3** MPa
